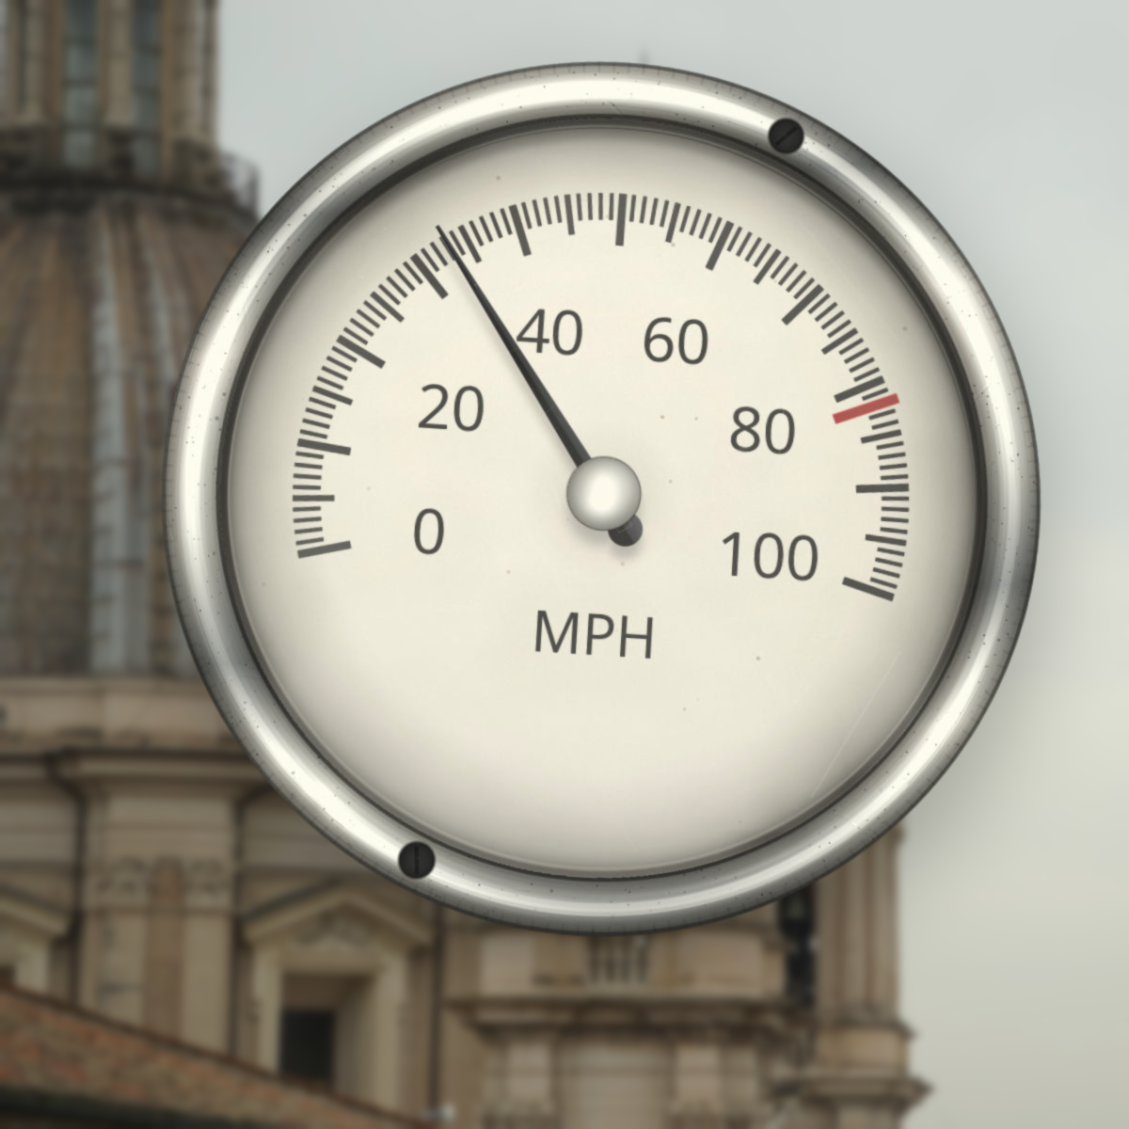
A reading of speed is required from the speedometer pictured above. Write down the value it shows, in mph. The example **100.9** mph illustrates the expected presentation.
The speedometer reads **33** mph
